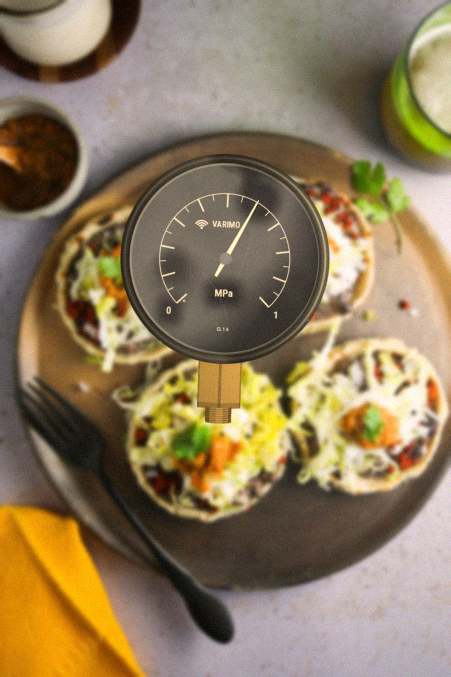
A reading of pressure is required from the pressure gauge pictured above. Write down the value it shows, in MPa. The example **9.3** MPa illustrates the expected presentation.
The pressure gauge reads **0.6** MPa
